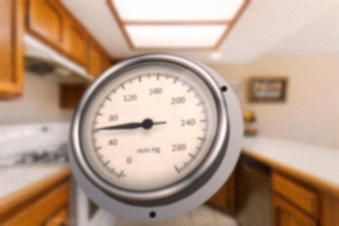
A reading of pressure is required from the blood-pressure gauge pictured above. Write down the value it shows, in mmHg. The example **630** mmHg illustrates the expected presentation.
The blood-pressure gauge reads **60** mmHg
